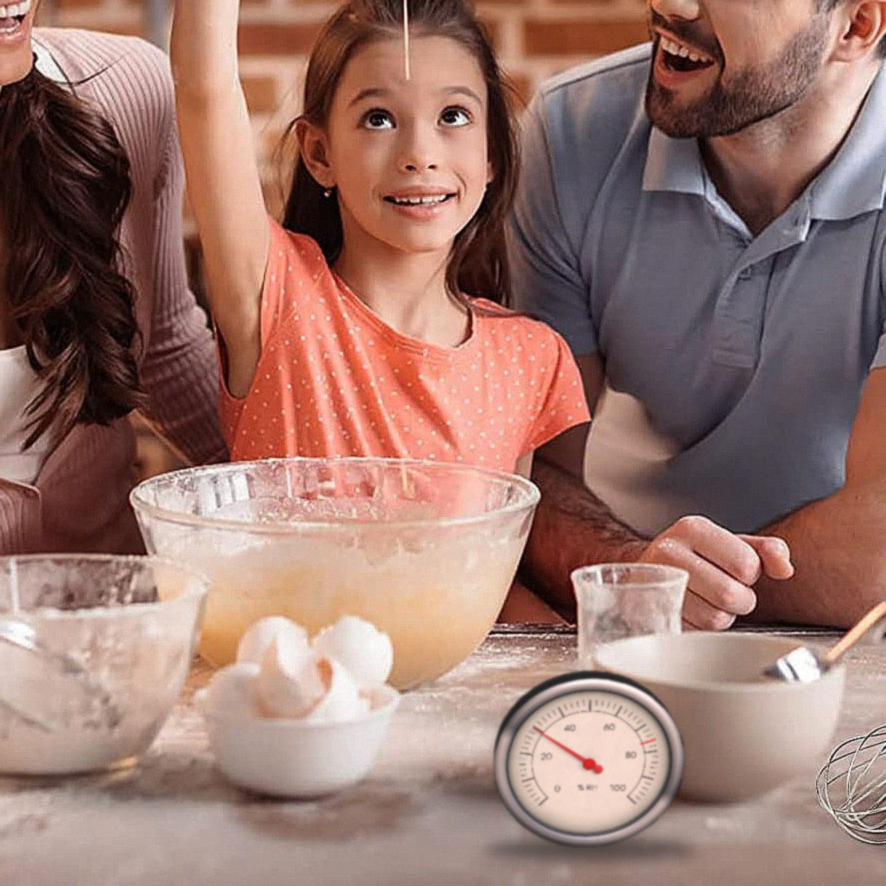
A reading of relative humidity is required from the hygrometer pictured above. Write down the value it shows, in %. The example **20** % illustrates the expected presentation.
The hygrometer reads **30** %
